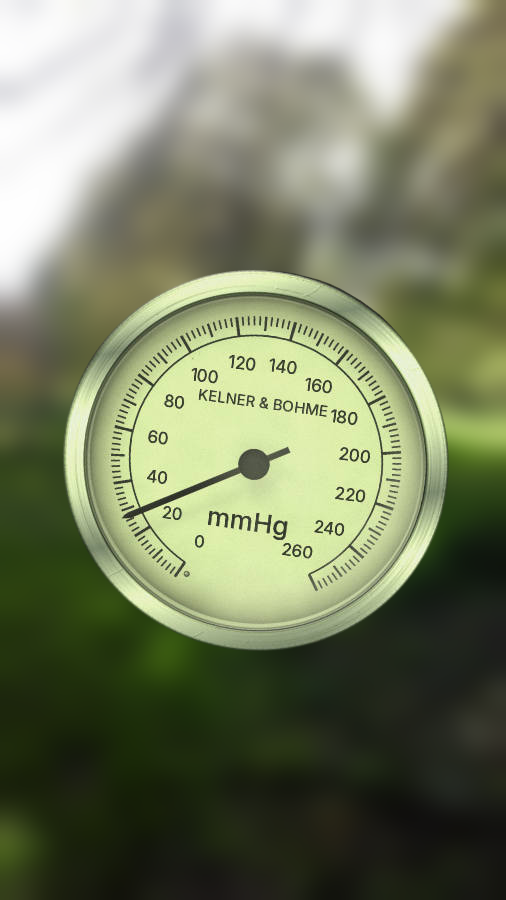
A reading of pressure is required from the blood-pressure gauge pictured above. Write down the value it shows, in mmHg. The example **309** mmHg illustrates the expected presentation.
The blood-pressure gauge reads **28** mmHg
